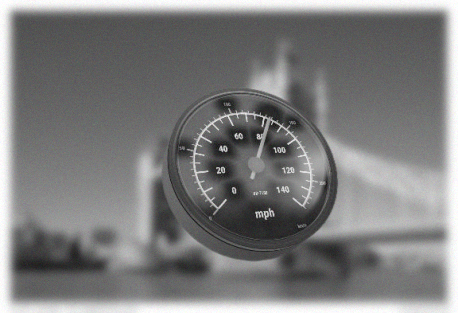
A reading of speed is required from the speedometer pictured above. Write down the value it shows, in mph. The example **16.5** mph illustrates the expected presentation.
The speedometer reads **82.5** mph
